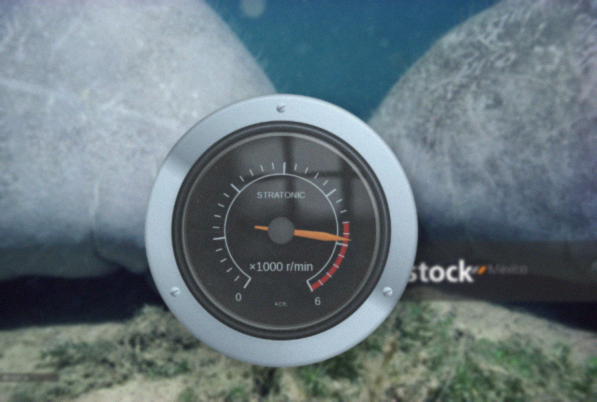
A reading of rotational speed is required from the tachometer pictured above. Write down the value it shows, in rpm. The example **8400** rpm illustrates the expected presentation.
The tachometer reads **4900** rpm
